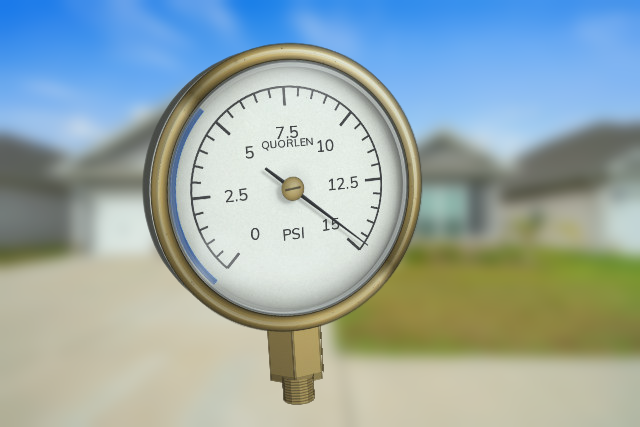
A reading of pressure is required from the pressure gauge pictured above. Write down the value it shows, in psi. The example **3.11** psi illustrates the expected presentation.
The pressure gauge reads **14.75** psi
